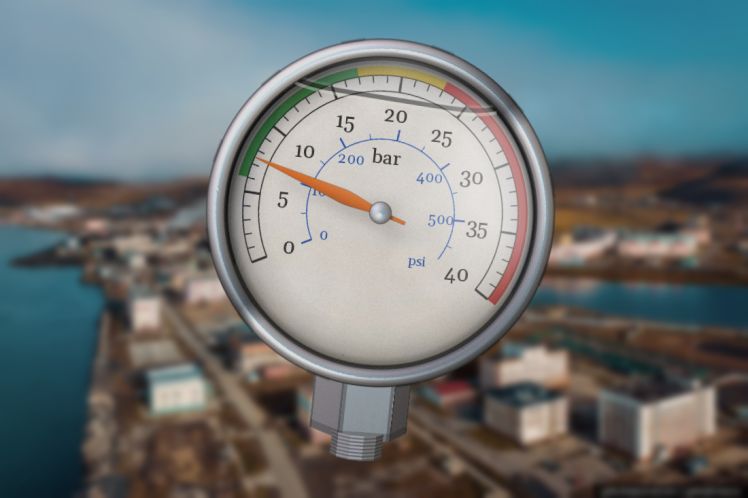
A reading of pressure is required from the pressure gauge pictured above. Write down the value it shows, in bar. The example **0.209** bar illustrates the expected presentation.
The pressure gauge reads **7.5** bar
